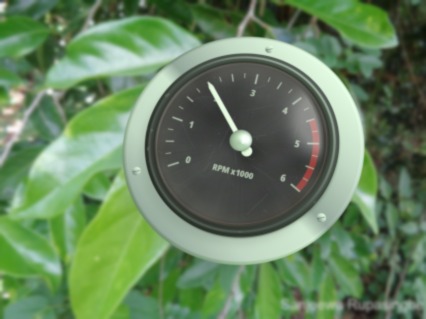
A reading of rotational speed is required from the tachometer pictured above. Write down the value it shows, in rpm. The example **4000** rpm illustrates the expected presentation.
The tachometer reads **2000** rpm
